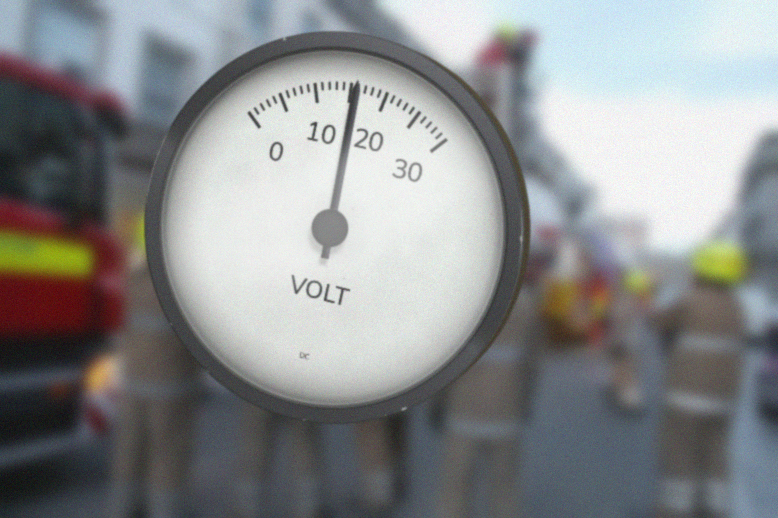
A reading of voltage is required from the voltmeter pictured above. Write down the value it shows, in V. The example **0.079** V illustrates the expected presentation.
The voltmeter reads **16** V
